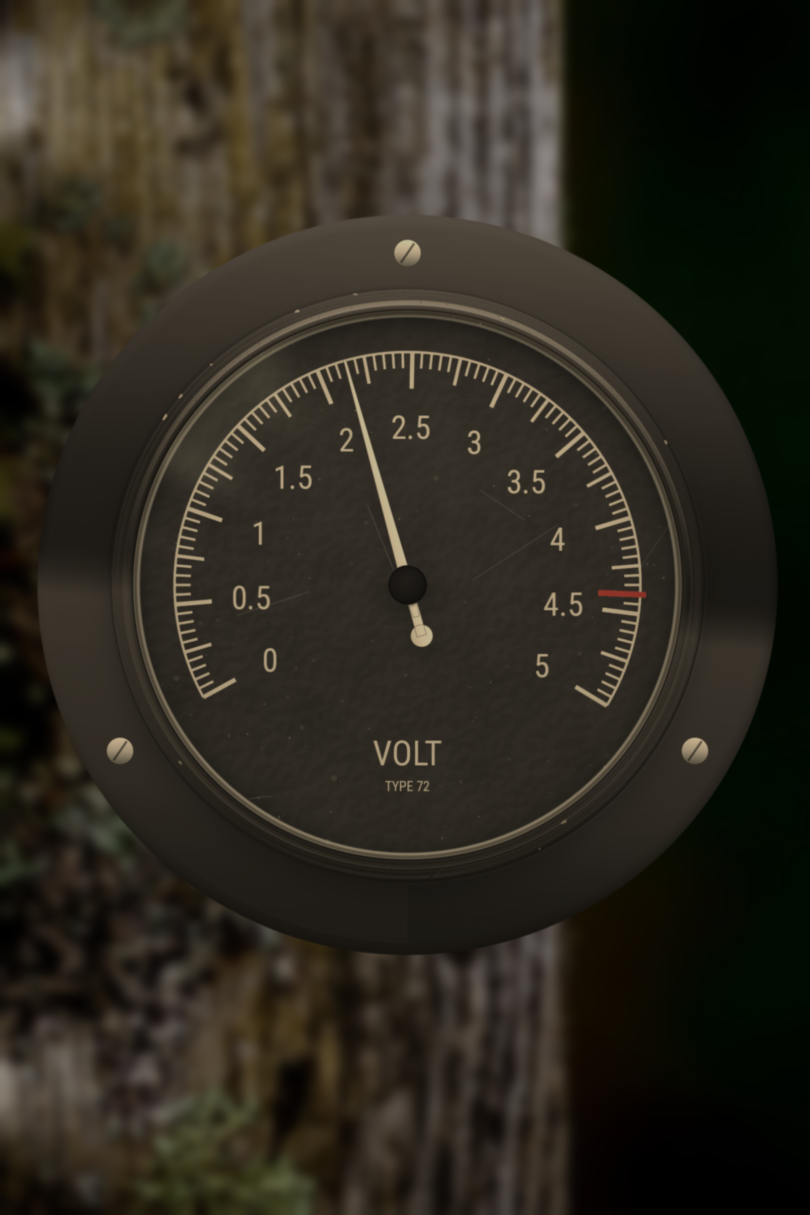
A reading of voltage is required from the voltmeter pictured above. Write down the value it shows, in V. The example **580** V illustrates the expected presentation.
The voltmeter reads **2.15** V
